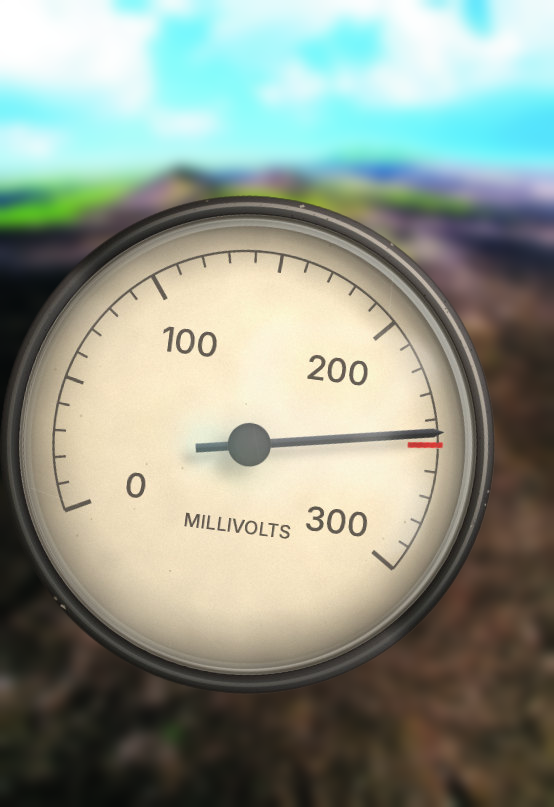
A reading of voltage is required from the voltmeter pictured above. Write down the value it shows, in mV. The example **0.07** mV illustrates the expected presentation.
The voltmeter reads **245** mV
